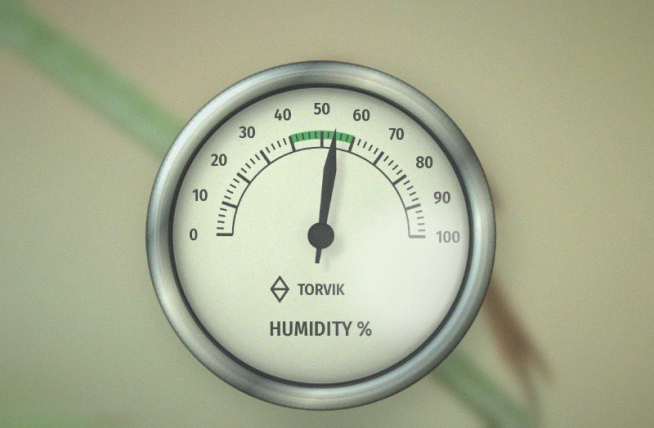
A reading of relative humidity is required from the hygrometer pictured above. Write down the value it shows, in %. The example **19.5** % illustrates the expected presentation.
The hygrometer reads **54** %
